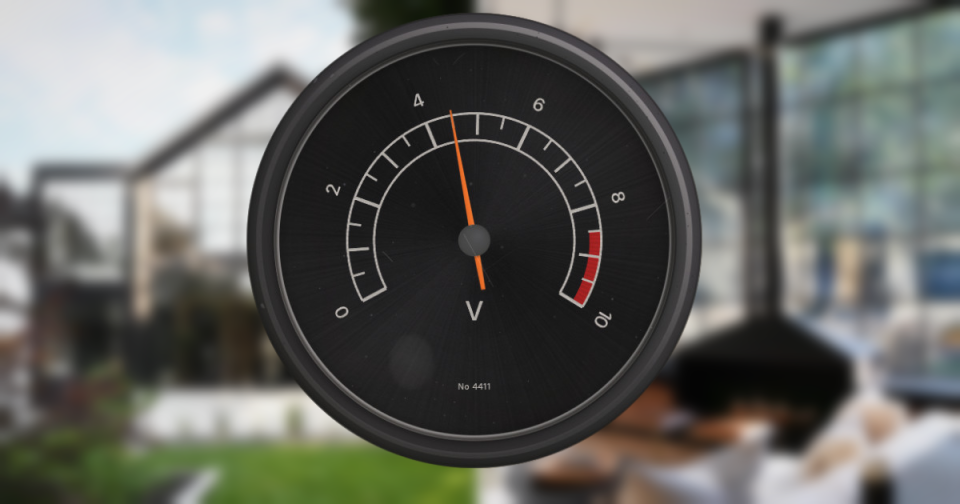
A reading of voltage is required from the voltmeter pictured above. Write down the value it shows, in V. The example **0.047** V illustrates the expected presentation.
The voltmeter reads **4.5** V
